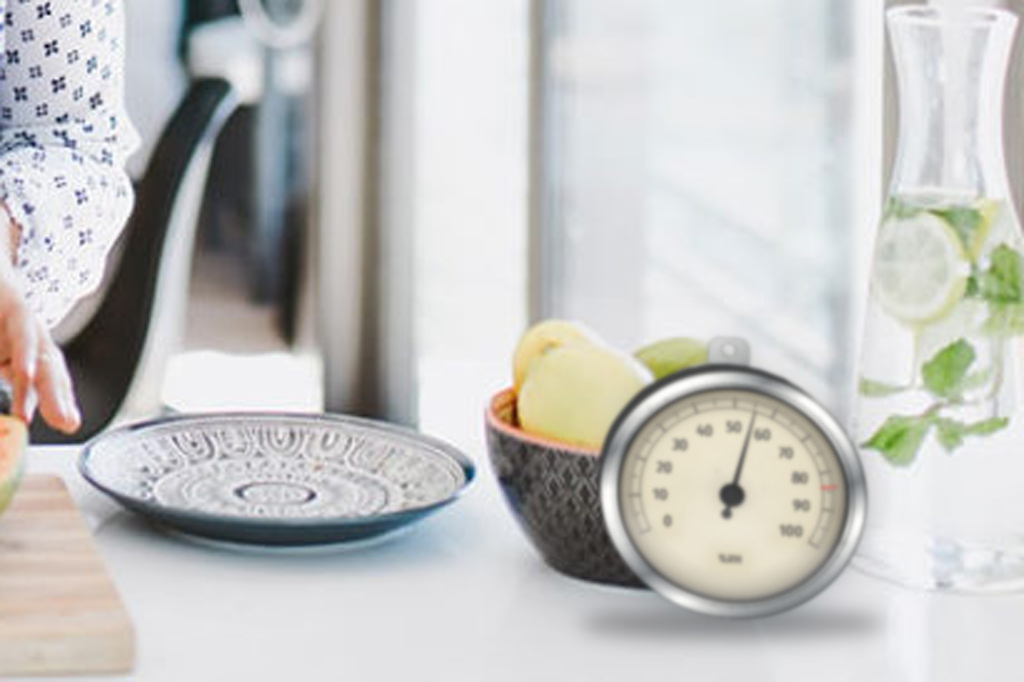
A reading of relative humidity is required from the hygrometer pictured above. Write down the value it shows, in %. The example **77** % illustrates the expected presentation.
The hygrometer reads **55** %
